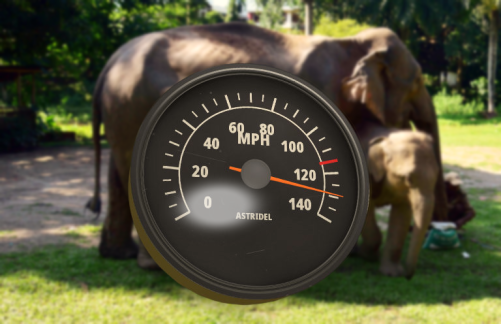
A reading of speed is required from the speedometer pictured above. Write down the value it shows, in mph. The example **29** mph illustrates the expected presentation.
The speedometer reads **130** mph
